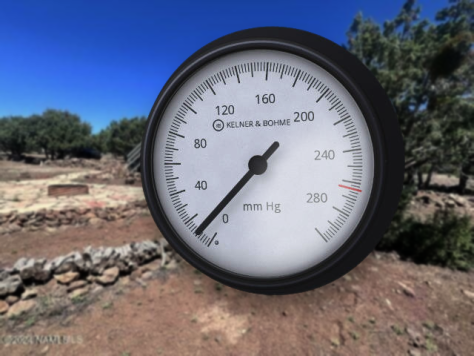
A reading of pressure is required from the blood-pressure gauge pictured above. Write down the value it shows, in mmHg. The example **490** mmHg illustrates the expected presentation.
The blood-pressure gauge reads **10** mmHg
